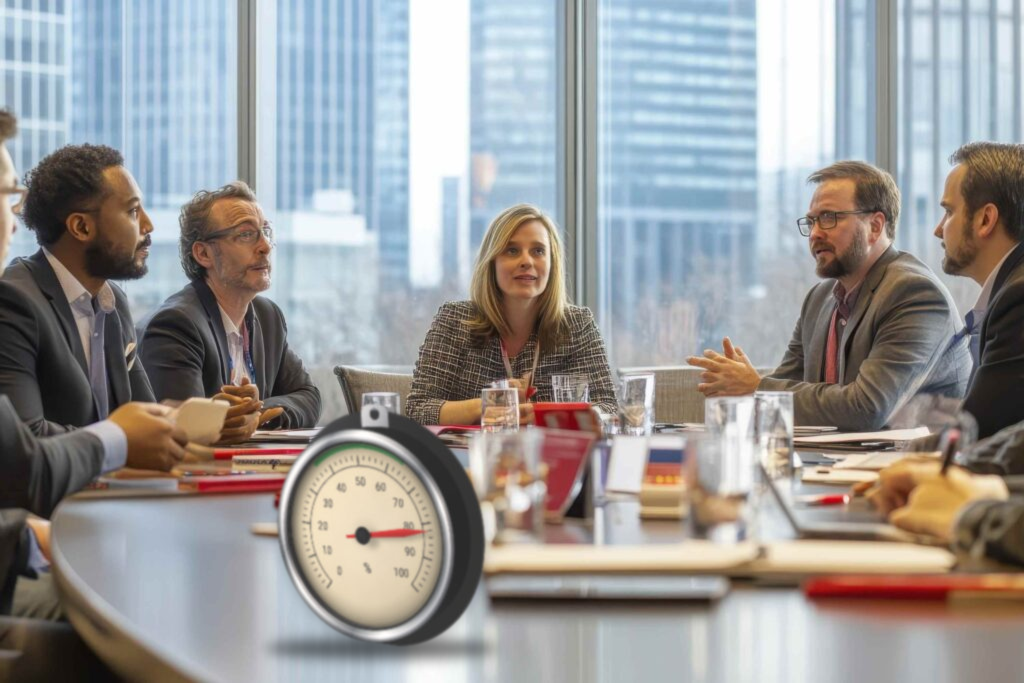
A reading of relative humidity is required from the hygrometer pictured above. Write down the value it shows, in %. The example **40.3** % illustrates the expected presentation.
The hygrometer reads **82** %
